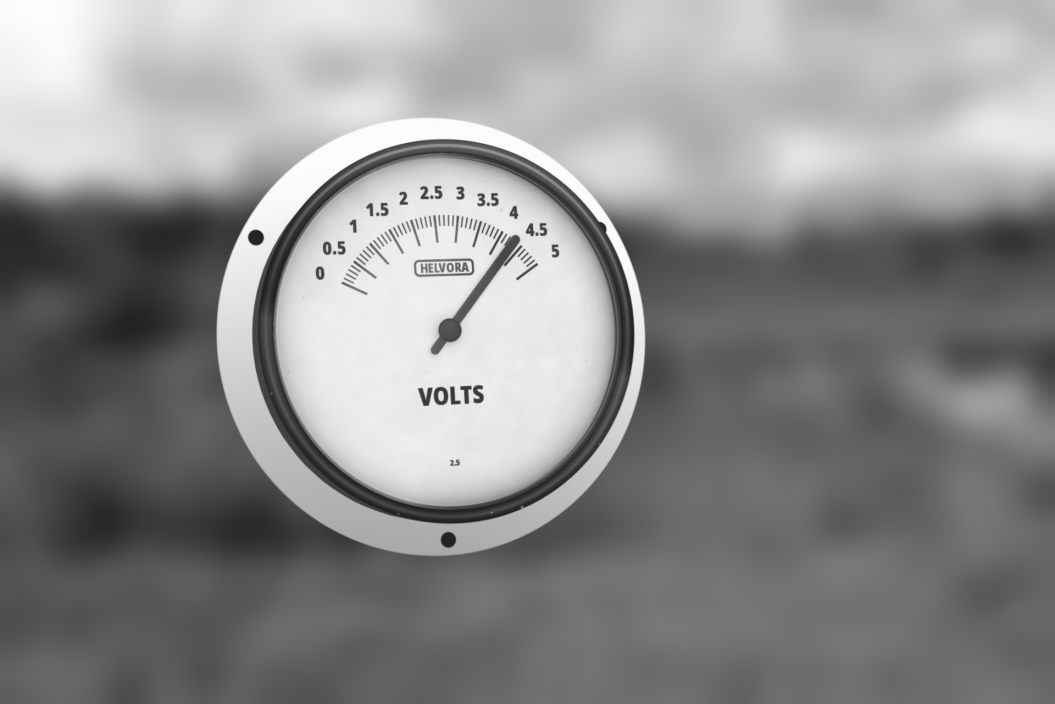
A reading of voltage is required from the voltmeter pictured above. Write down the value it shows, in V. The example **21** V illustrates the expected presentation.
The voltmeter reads **4.3** V
